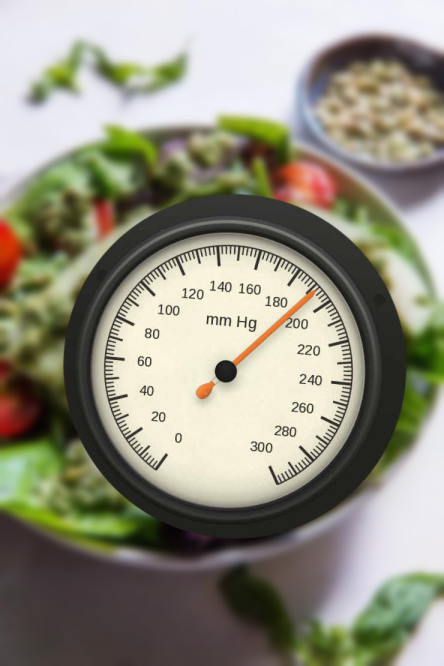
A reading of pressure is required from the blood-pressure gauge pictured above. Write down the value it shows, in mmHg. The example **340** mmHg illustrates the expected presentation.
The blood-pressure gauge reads **192** mmHg
